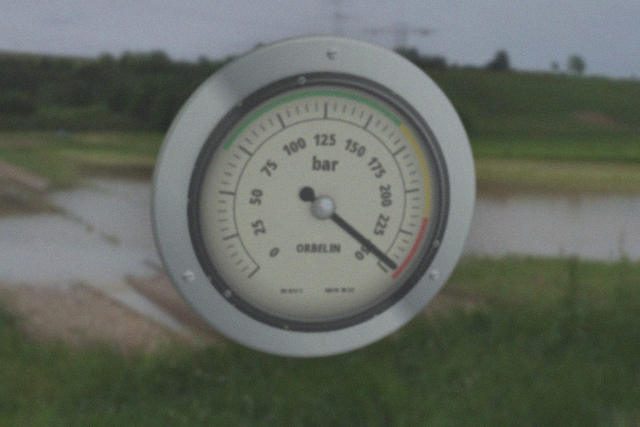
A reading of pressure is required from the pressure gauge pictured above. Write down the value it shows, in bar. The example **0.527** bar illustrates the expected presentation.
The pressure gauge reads **245** bar
